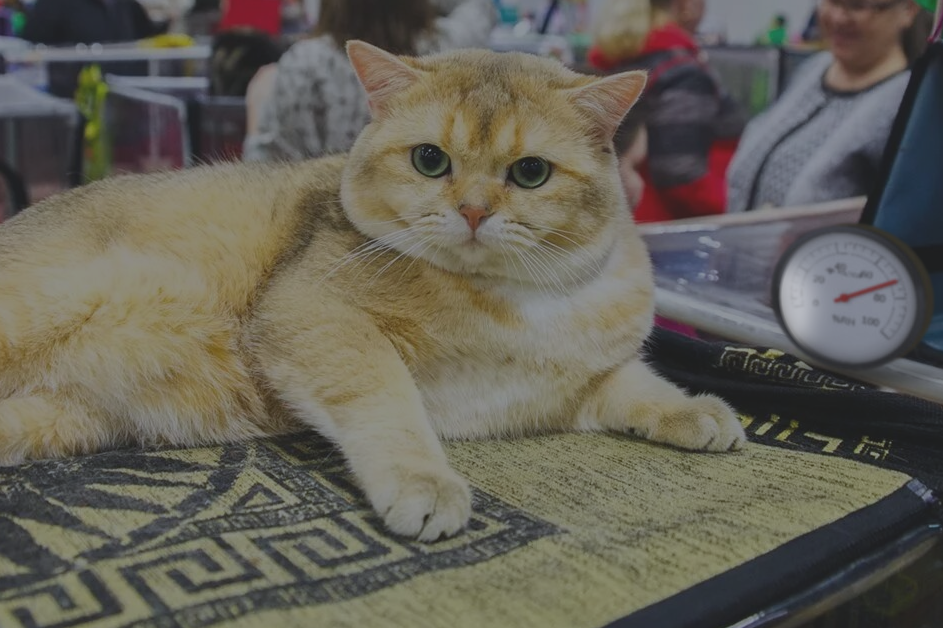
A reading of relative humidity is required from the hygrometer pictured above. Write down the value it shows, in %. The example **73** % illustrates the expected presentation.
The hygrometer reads **72** %
